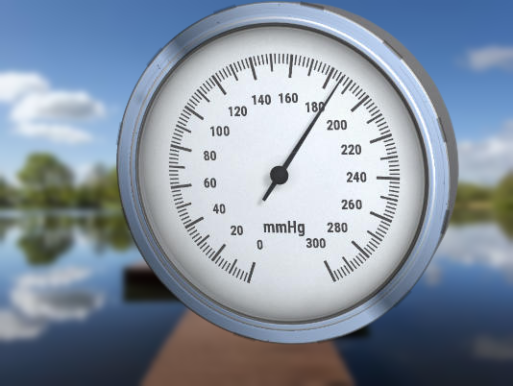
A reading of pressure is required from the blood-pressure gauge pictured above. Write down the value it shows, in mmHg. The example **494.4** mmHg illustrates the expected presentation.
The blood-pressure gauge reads **186** mmHg
